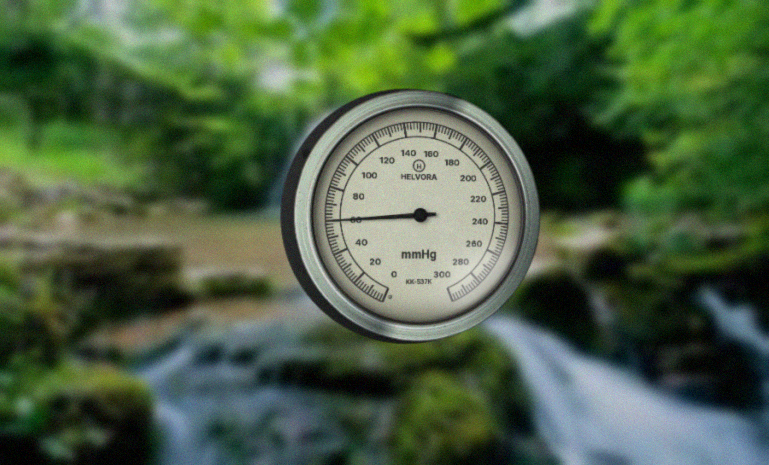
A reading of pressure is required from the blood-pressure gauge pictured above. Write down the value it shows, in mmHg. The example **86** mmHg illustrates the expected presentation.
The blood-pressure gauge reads **60** mmHg
